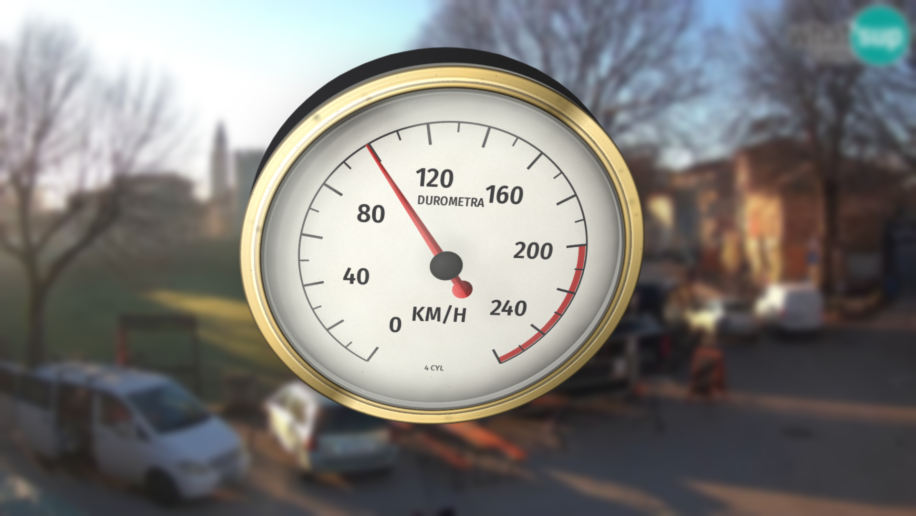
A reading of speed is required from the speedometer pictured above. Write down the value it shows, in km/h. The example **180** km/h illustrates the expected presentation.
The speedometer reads **100** km/h
